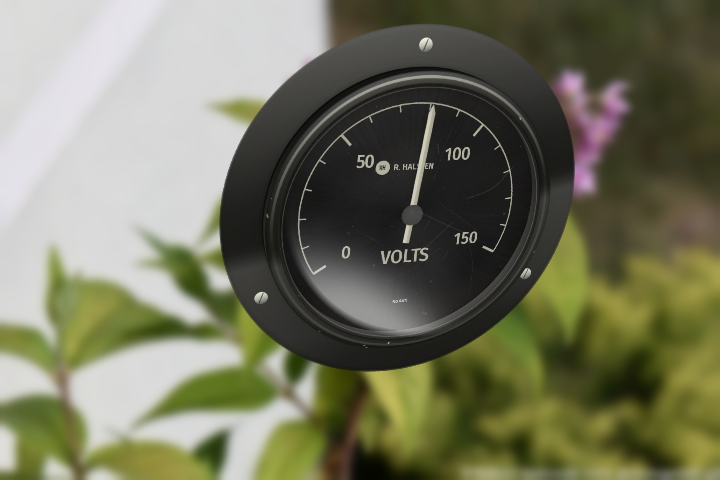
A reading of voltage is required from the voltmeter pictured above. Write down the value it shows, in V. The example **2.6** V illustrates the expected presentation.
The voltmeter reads **80** V
